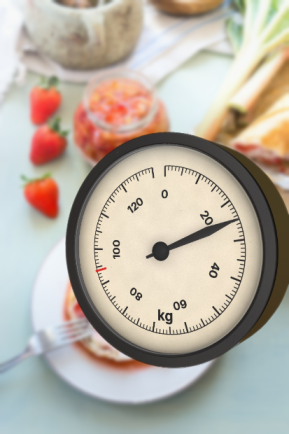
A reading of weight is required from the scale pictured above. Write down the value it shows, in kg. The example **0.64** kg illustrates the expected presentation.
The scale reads **25** kg
